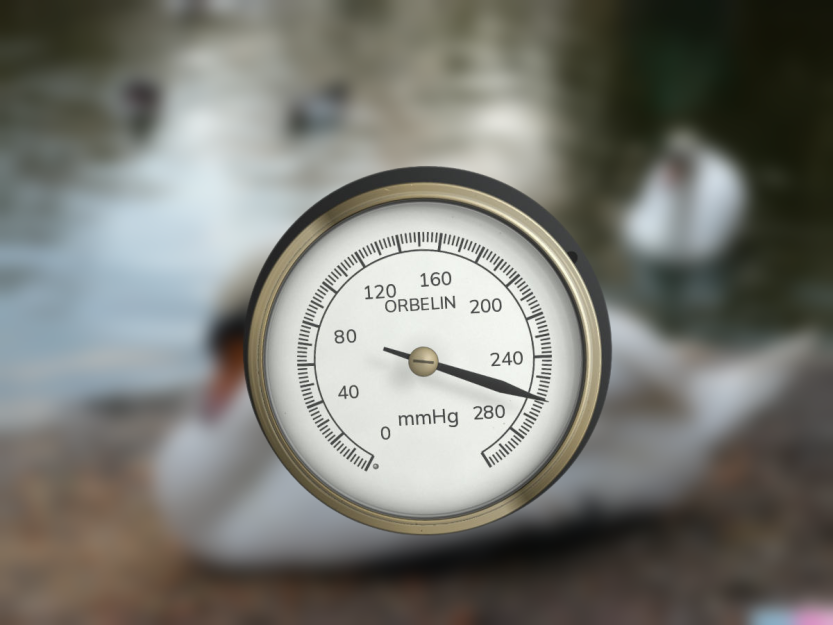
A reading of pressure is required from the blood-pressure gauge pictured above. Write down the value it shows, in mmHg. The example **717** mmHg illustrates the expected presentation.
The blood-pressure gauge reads **260** mmHg
